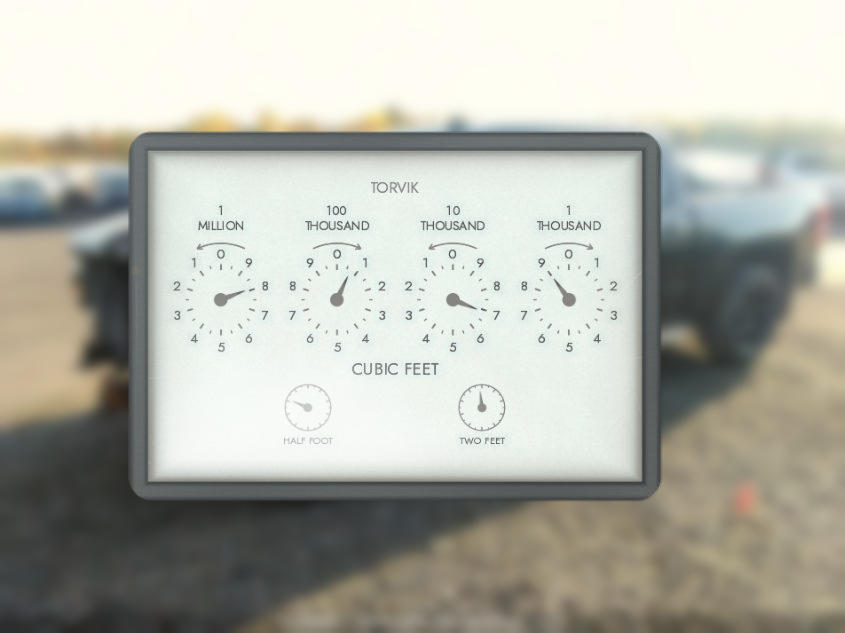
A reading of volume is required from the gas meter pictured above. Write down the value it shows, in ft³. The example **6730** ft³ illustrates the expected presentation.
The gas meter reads **806900** ft³
